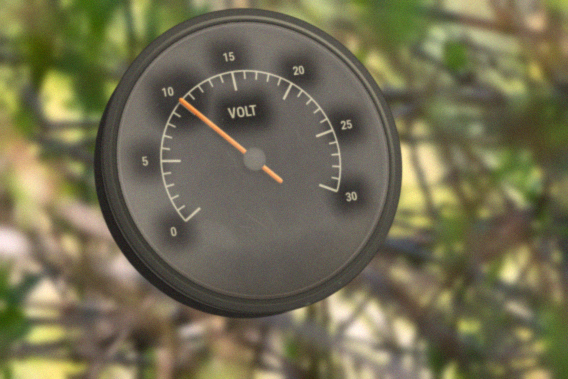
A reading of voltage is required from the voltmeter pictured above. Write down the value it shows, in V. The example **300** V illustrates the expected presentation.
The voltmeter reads **10** V
